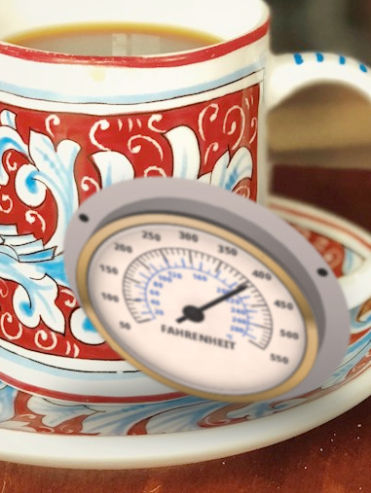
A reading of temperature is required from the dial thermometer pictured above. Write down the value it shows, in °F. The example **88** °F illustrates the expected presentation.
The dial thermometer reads **400** °F
